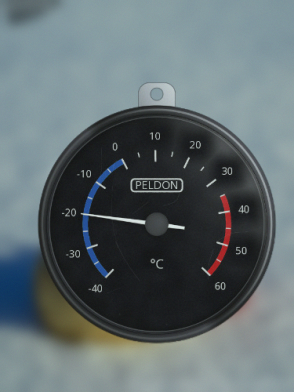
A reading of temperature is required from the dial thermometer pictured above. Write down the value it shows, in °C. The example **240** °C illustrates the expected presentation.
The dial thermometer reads **-20** °C
